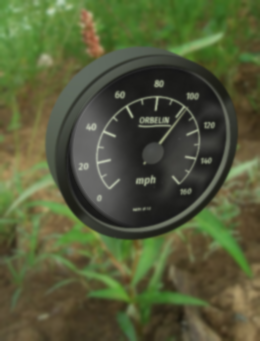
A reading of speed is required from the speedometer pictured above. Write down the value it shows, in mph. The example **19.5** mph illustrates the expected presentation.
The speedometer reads **100** mph
